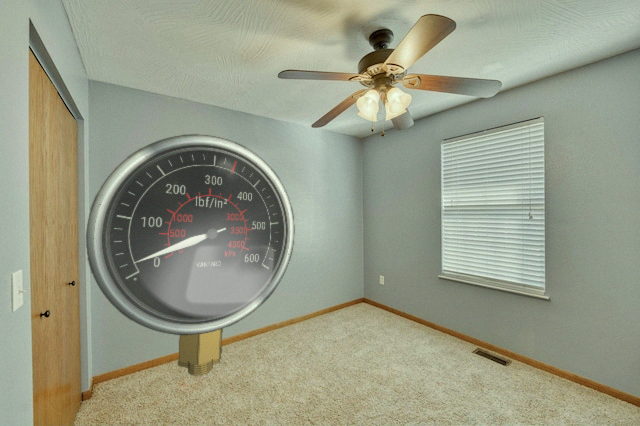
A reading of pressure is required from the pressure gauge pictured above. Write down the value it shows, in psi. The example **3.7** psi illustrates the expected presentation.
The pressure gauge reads **20** psi
